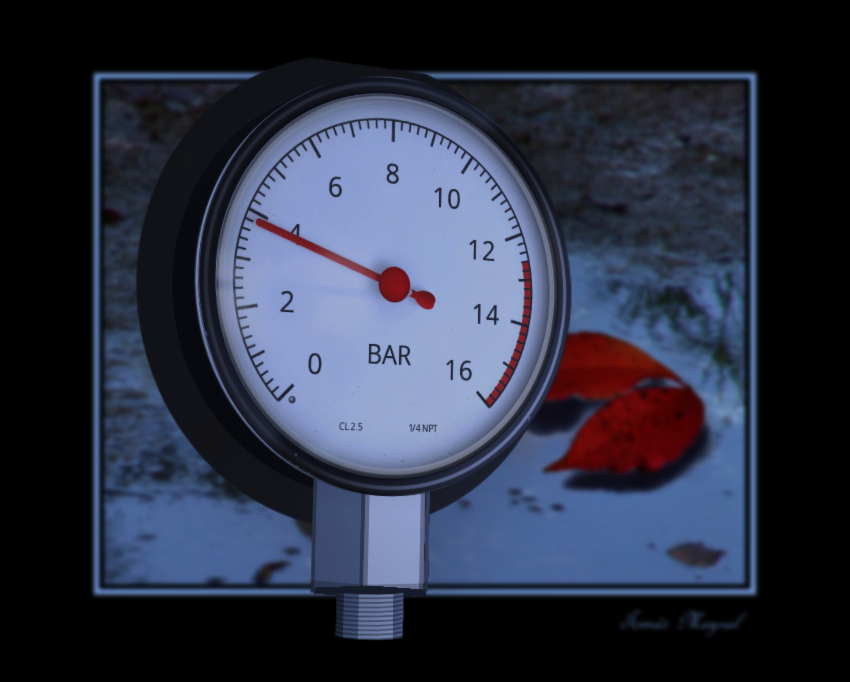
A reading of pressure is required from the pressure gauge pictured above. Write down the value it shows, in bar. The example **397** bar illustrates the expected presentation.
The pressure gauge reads **3.8** bar
